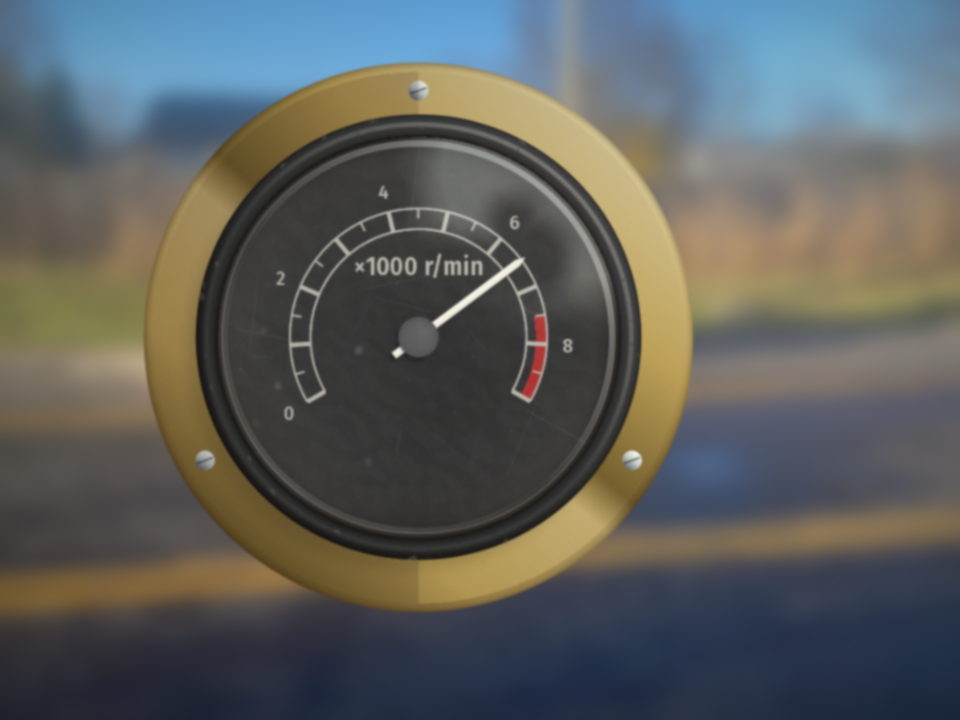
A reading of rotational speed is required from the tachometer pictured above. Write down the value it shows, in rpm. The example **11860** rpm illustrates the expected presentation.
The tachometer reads **6500** rpm
